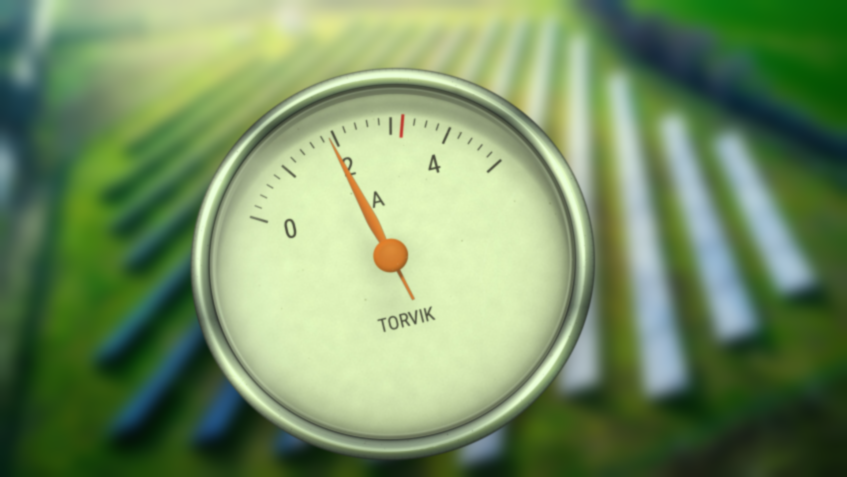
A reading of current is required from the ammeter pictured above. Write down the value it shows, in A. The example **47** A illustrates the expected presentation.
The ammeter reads **1.9** A
